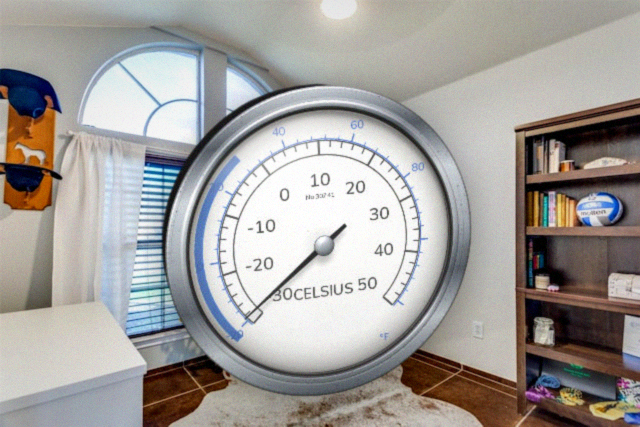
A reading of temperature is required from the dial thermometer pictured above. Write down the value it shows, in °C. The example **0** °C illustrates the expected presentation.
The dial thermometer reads **-28** °C
